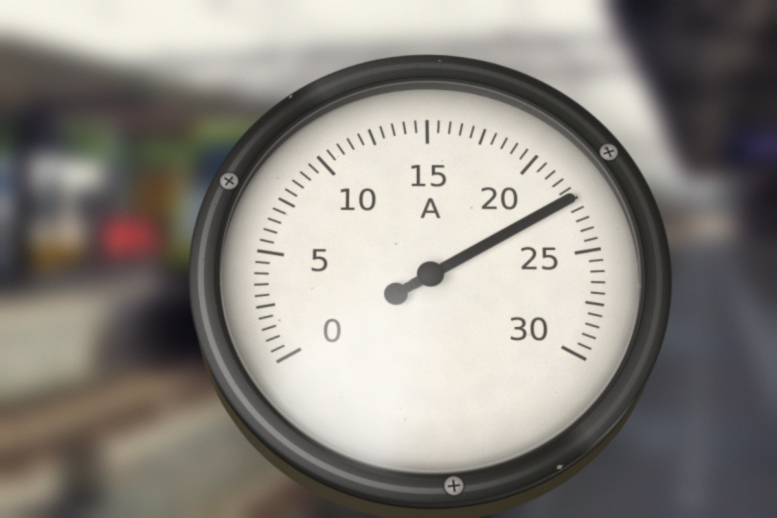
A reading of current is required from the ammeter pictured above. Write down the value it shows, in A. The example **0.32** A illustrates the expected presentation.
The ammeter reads **22.5** A
